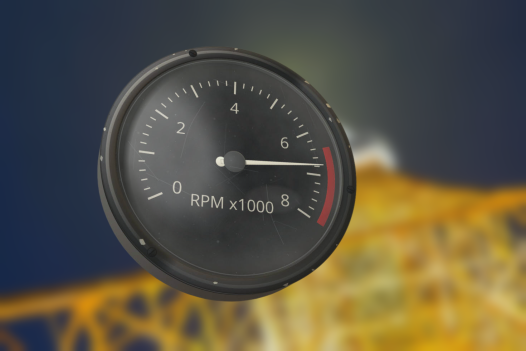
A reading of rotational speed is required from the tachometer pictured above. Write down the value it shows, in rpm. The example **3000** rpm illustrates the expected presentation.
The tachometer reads **6800** rpm
